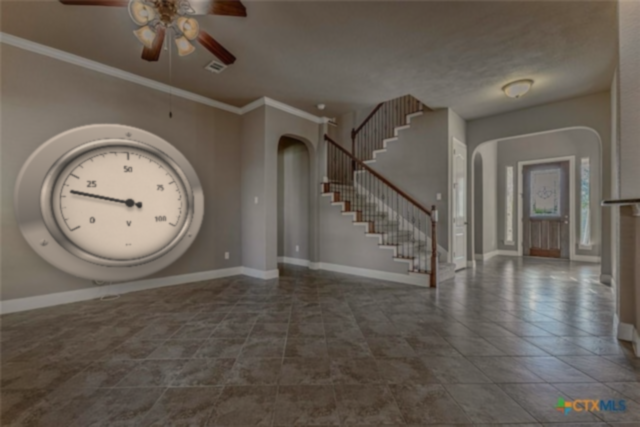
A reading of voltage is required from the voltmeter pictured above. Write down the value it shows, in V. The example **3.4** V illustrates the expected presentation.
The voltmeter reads **17.5** V
